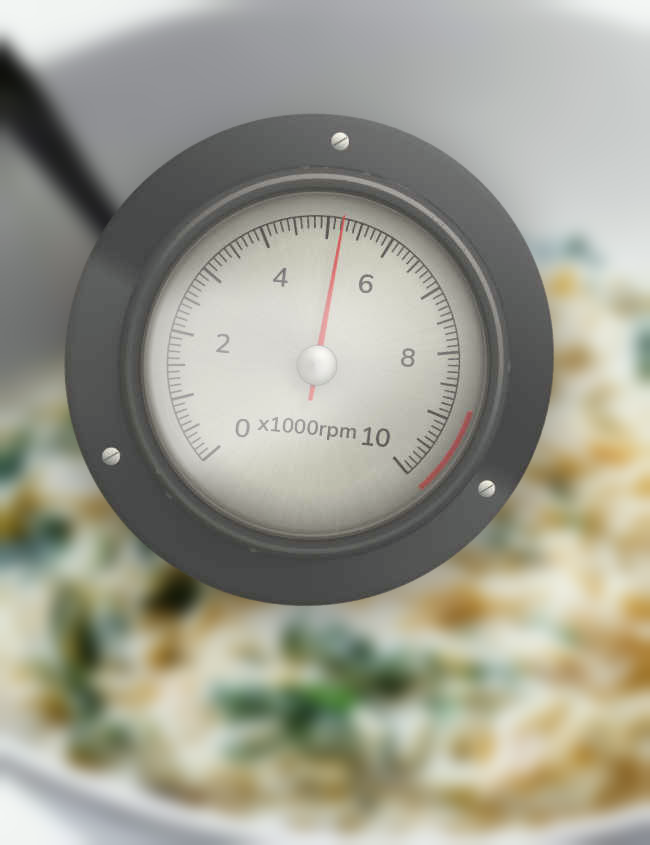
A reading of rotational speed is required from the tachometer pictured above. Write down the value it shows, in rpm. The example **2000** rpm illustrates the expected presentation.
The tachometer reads **5200** rpm
